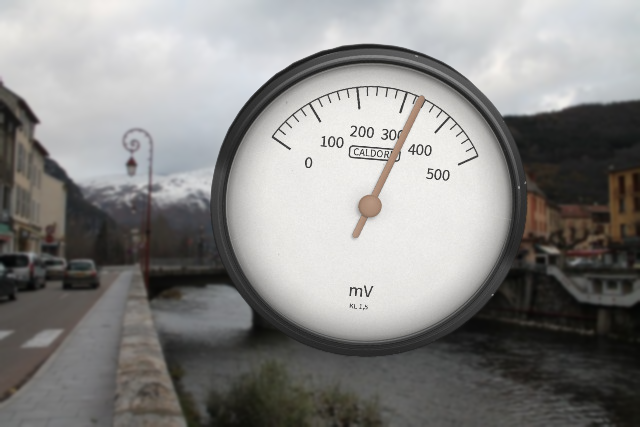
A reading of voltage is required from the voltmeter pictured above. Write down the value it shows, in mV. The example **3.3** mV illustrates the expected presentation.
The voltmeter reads **330** mV
